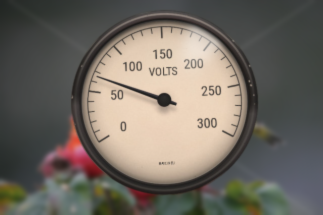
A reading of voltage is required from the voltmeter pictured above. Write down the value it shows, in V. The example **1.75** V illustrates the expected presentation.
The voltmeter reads **65** V
